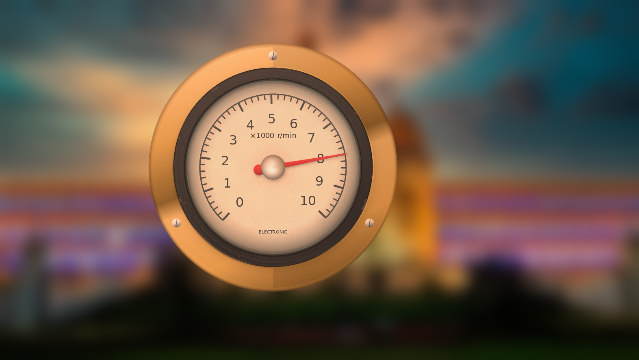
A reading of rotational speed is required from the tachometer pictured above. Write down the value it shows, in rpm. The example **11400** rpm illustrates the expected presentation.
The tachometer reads **8000** rpm
